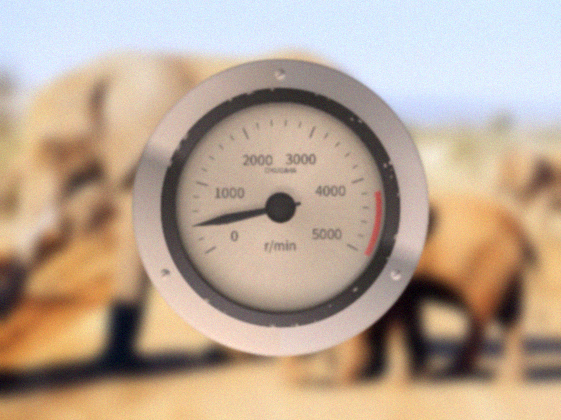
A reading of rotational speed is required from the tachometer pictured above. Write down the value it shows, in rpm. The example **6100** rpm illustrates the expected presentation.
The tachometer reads **400** rpm
